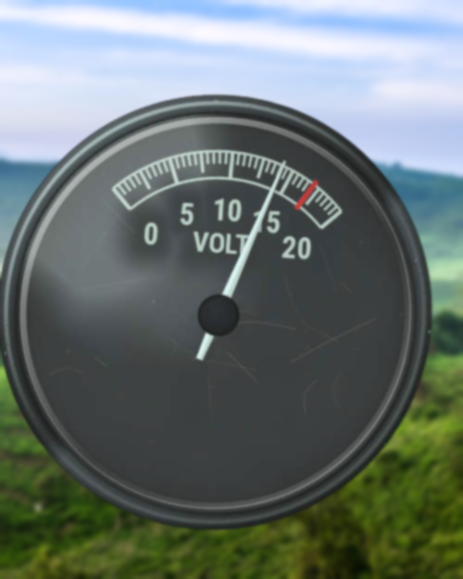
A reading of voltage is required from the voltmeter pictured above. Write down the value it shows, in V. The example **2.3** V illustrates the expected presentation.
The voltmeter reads **14** V
